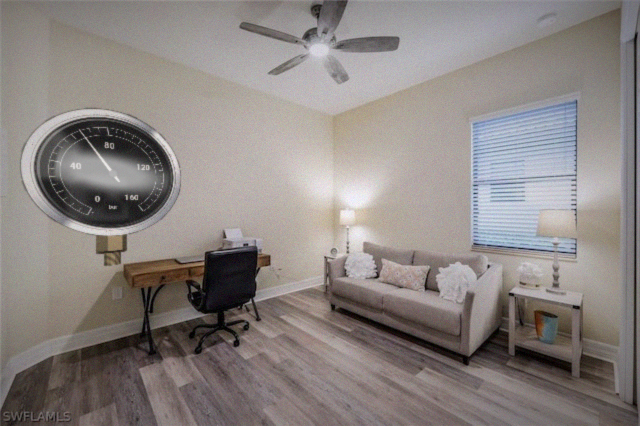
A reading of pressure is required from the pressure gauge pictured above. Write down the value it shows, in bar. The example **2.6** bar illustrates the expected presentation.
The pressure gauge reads **65** bar
